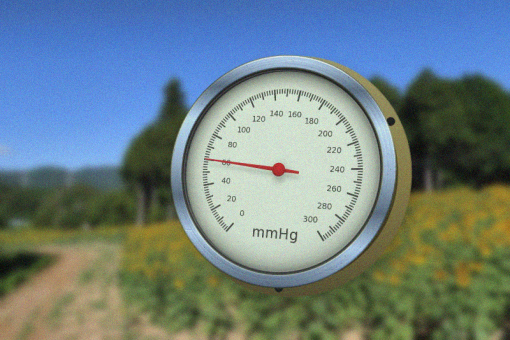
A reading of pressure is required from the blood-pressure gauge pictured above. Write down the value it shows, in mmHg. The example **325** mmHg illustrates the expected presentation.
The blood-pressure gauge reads **60** mmHg
